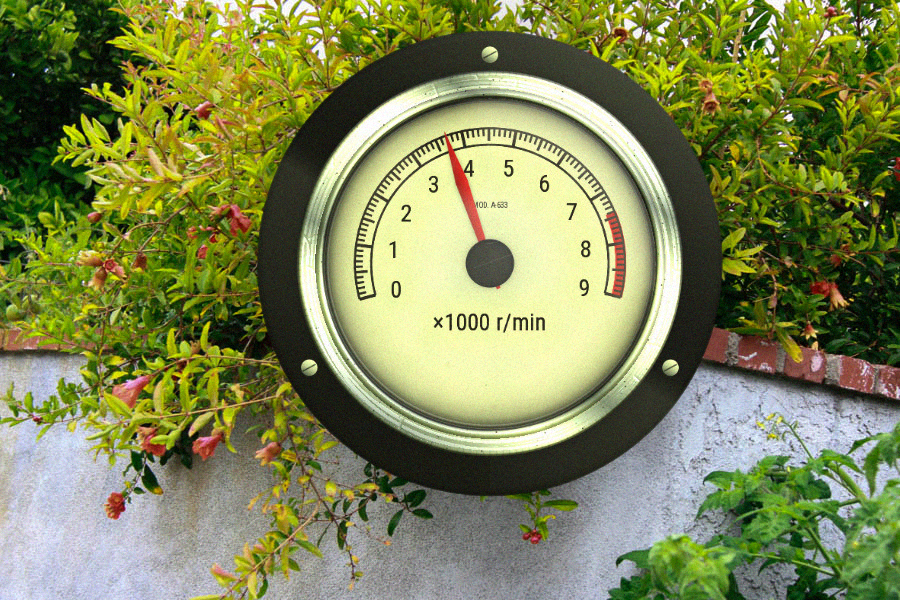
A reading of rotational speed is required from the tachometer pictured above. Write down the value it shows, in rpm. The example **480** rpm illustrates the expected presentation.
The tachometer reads **3700** rpm
